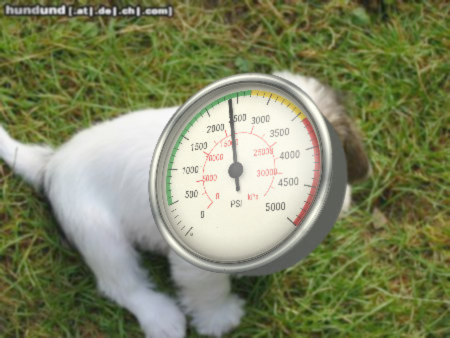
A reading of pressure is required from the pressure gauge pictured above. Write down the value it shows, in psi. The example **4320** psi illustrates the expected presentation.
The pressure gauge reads **2400** psi
